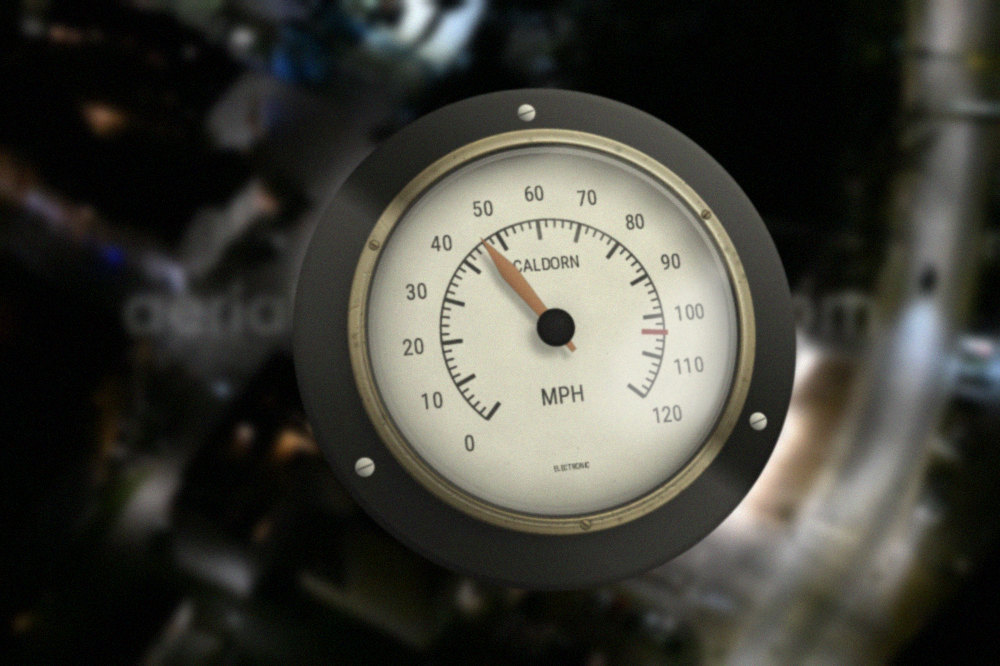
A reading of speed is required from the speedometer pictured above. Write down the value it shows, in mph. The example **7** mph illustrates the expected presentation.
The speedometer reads **46** mph
